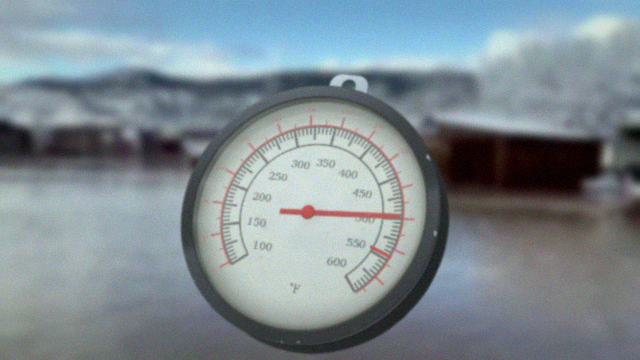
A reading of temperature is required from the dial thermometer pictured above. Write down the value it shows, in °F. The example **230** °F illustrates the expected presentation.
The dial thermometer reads **500** °F
